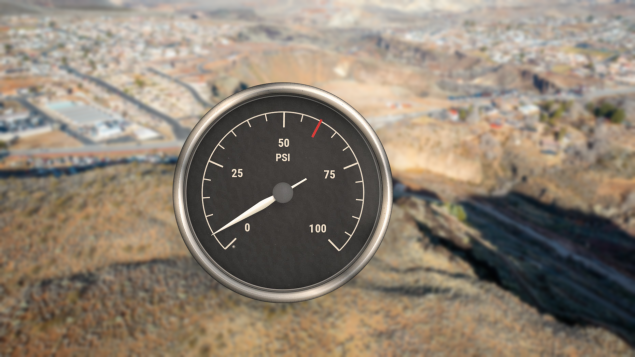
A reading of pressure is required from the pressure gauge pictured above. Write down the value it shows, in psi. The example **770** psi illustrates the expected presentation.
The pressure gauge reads **5** psi
